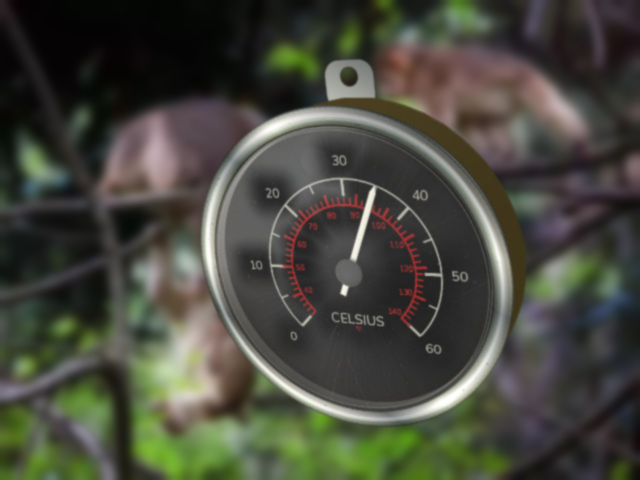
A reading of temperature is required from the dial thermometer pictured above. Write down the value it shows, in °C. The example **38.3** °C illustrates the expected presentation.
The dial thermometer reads **35** °C
